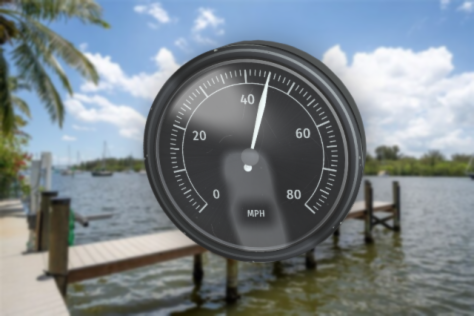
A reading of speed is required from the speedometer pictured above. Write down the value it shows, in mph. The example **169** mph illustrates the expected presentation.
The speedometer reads **45** mph
